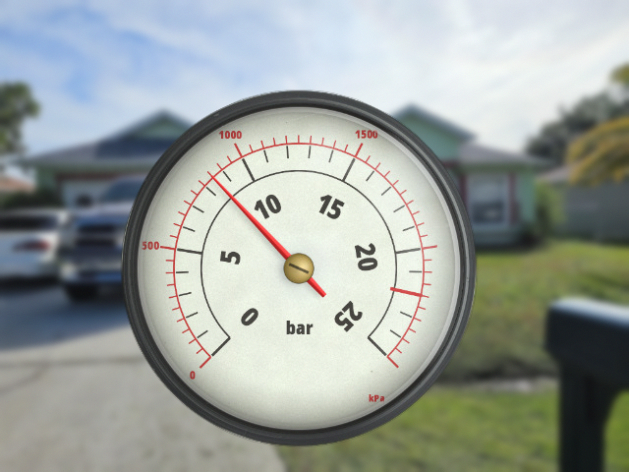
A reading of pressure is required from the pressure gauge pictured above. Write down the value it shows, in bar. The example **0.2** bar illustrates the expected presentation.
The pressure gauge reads **8.5** bar
